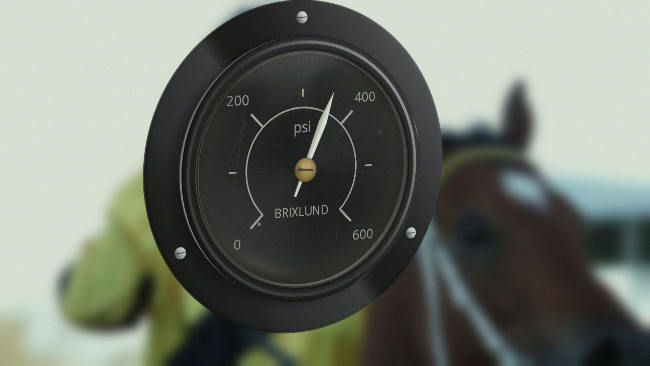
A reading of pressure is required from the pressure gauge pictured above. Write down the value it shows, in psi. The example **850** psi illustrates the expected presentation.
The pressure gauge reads **350** psi
